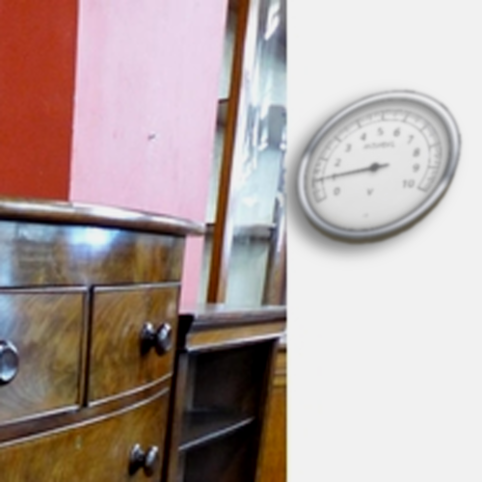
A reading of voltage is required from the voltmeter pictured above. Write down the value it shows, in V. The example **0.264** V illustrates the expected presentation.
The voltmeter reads **1** V
